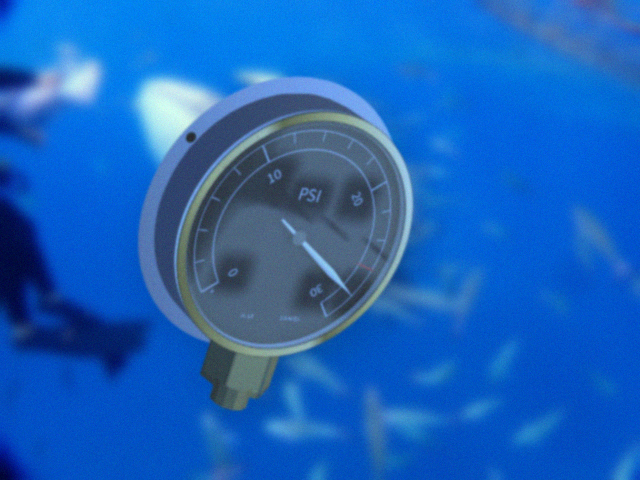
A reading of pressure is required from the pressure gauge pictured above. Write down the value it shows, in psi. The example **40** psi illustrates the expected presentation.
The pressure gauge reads **28** psi
